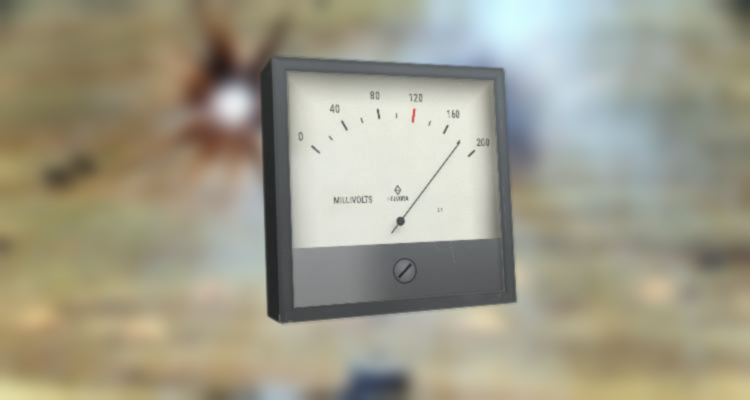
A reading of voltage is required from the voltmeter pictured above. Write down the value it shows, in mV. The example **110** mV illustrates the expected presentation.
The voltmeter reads **180** mV
